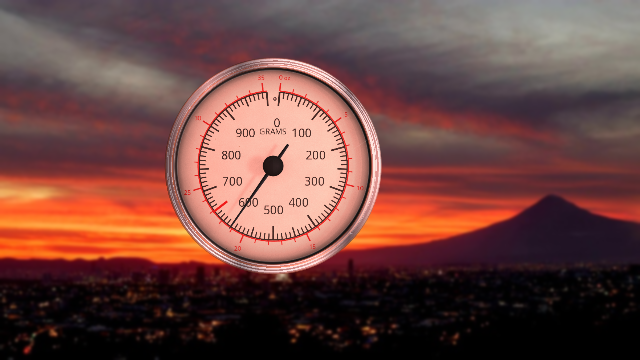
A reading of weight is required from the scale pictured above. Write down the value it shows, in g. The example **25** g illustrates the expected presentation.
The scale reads **600** g
